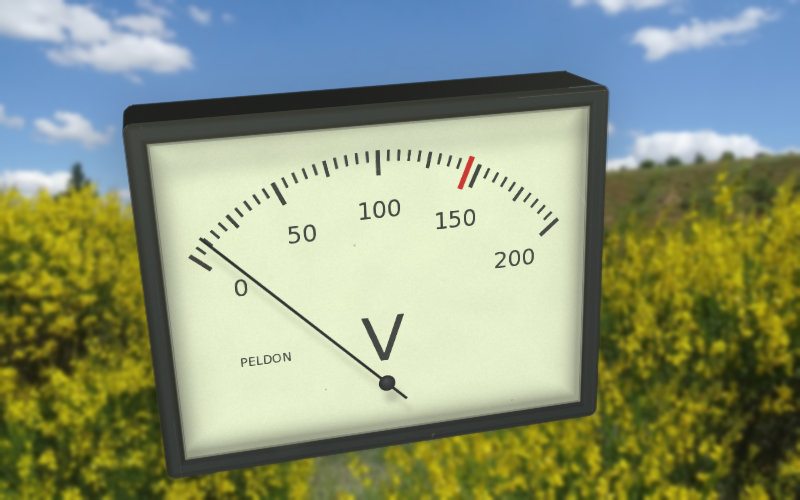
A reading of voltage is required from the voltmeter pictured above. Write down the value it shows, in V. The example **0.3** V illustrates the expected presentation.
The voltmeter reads **10** V
